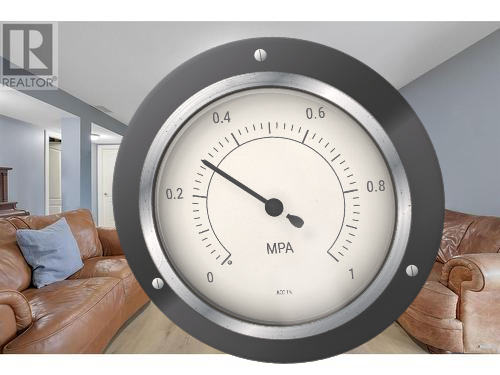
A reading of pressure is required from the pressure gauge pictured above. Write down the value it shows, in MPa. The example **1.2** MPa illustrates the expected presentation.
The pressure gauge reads **0.3** MPa
